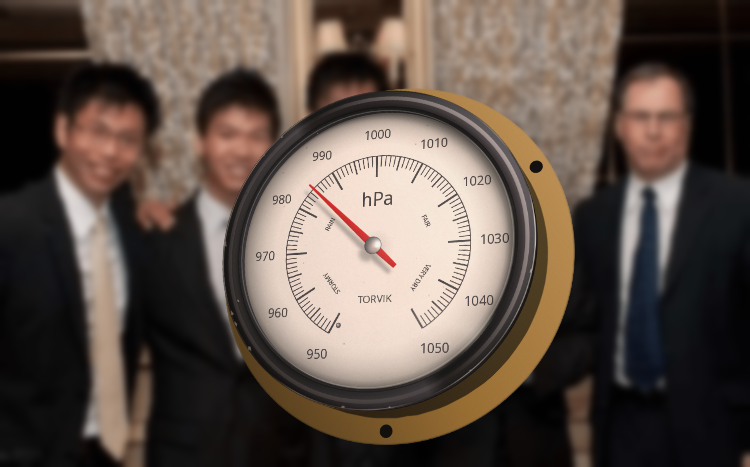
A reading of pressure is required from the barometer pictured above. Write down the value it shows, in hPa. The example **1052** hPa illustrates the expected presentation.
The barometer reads **985** hPa
